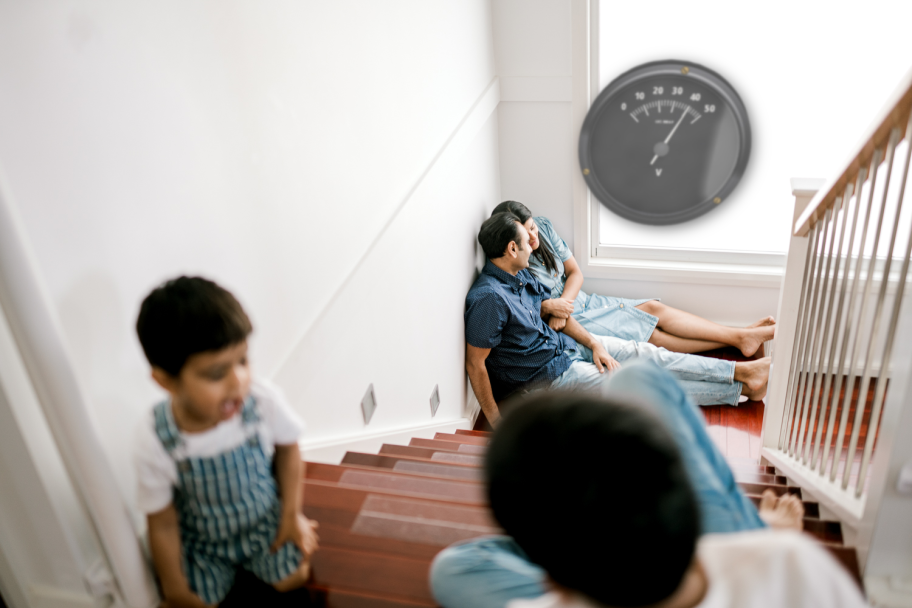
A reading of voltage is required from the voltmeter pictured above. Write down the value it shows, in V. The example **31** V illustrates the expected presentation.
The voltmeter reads **40** V
